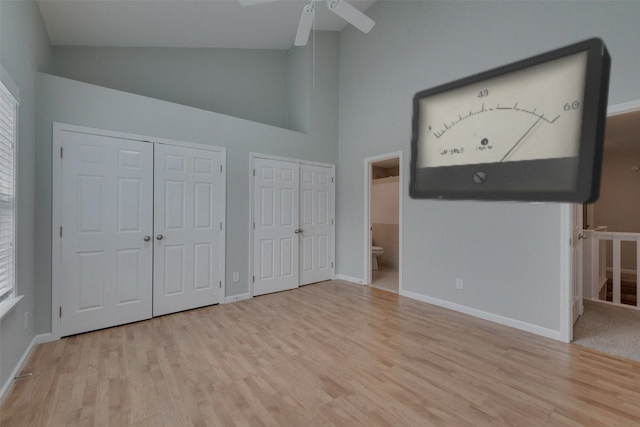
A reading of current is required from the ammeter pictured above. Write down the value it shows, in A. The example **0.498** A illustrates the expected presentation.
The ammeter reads **57.5** A
